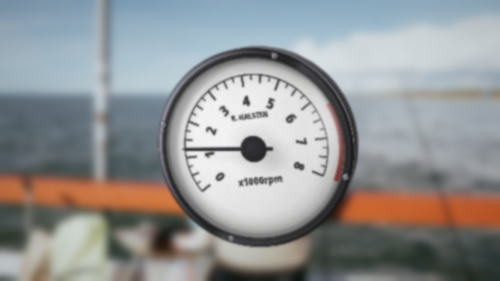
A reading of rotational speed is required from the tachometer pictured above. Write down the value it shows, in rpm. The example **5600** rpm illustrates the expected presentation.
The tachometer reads **1250** rpm
